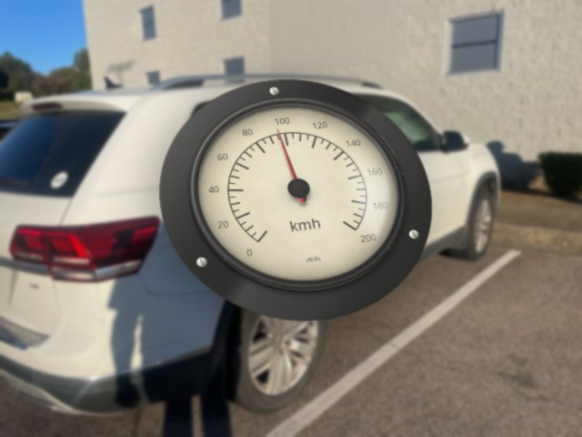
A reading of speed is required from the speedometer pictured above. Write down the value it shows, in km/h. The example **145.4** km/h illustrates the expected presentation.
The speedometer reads **95** km/h
